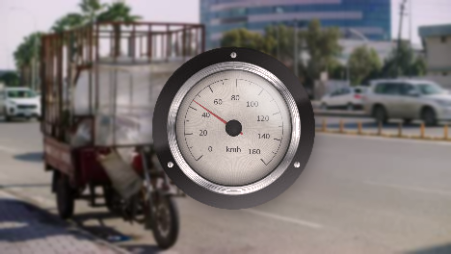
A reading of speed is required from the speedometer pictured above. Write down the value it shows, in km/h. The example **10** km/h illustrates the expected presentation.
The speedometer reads **45** km/h
